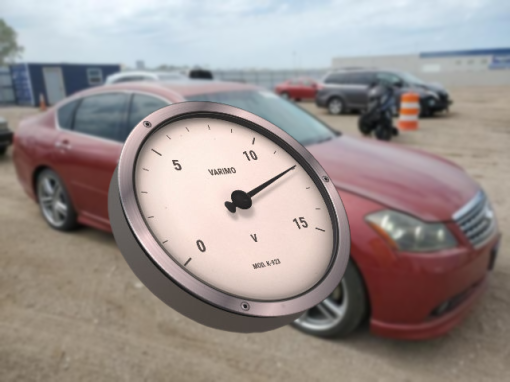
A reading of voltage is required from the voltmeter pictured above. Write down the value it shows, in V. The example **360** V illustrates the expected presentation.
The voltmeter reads **12** V
